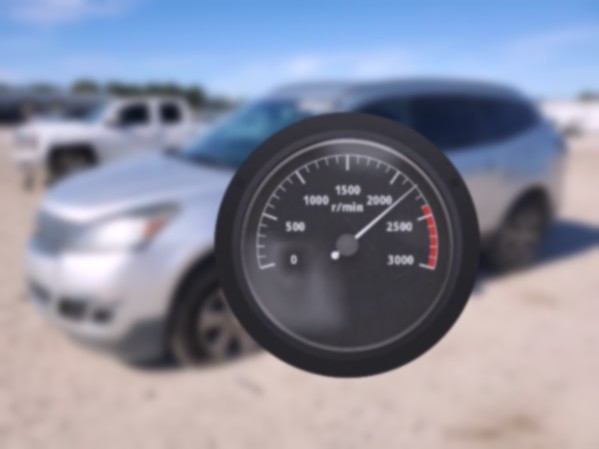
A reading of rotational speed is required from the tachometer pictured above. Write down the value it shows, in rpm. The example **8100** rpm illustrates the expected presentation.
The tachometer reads **2200** rpm
